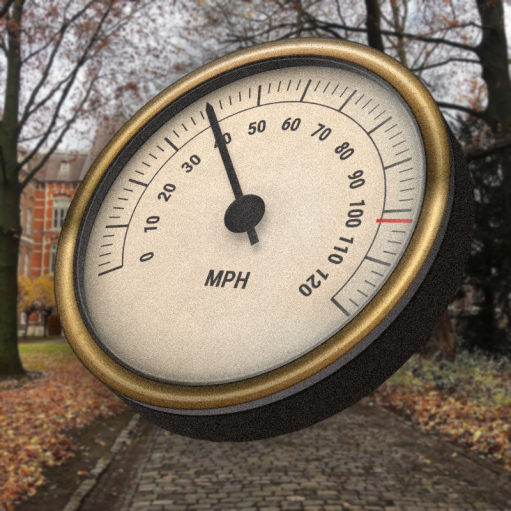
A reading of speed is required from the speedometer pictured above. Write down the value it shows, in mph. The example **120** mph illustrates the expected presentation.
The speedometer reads **40** mph
